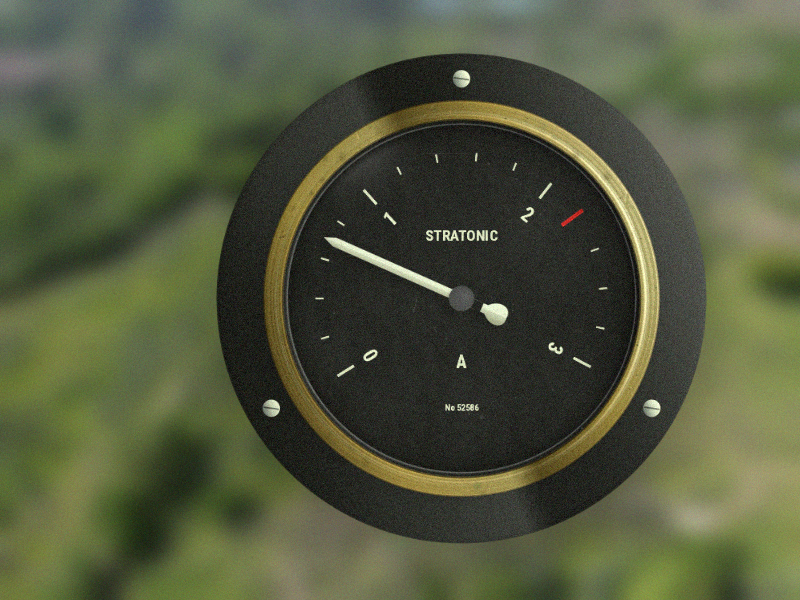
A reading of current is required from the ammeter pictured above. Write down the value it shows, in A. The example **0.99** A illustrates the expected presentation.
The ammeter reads **0.7** A
